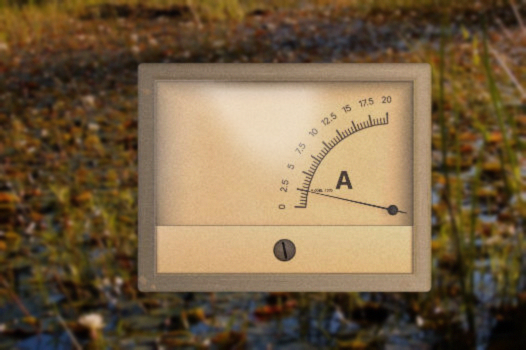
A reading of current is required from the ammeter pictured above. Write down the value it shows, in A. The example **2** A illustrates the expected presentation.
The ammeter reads **2.5** A
